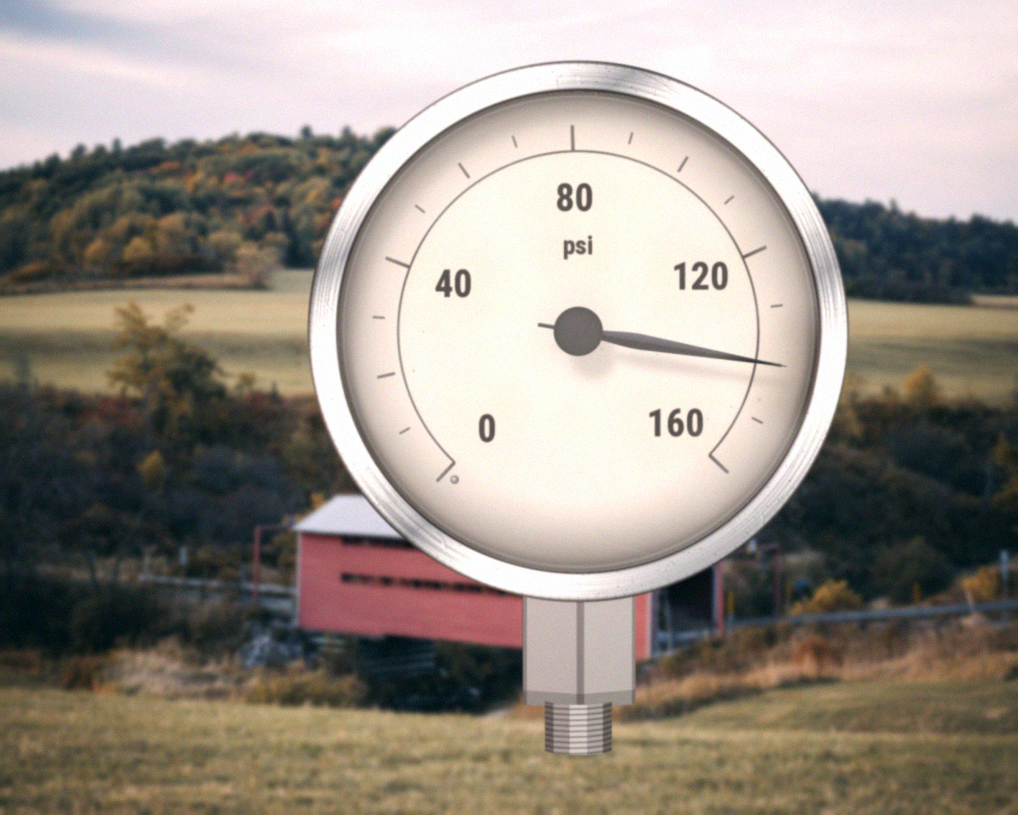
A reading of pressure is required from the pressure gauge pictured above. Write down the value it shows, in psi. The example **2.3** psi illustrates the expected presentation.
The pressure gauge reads **140** psi
